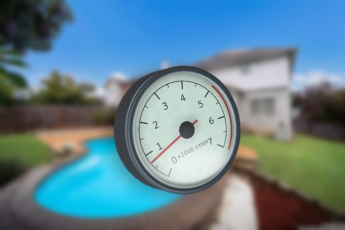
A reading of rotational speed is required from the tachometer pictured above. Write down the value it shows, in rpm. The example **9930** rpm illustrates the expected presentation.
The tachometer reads **750** rpm
